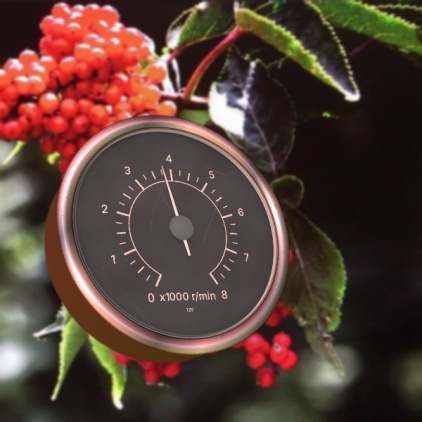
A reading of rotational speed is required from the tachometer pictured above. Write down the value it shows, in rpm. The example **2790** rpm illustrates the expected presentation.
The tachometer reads **3750** rpm
